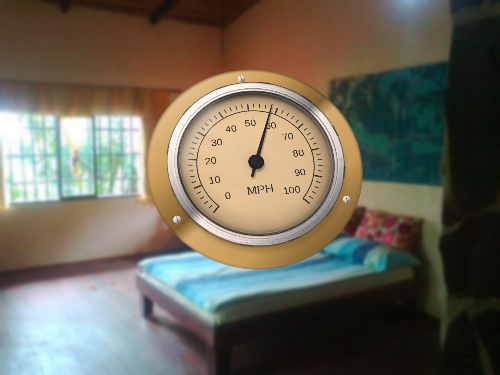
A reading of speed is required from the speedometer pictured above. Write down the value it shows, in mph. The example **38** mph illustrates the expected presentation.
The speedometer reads **58** mph
